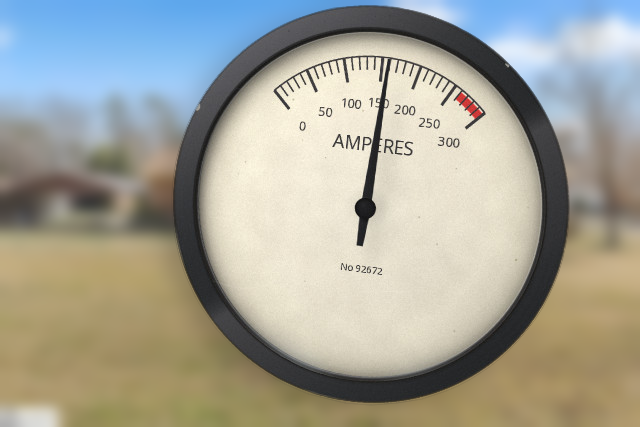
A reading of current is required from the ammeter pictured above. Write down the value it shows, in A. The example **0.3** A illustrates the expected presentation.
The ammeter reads **160** A
